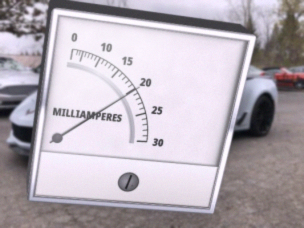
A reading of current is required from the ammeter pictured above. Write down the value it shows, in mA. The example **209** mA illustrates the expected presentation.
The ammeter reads **20** mA
